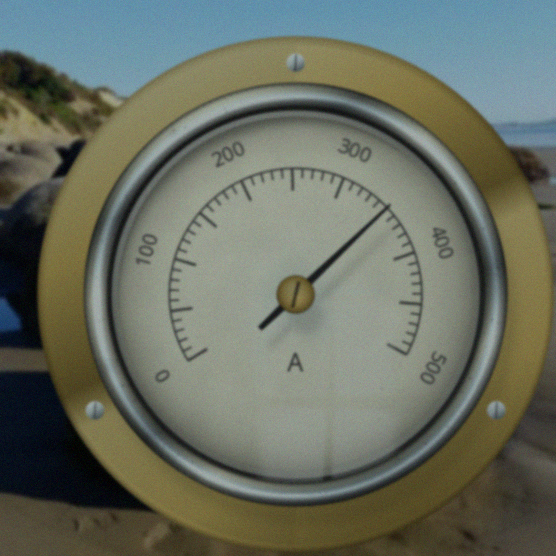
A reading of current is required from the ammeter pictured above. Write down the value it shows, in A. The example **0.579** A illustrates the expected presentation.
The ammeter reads **350** A
